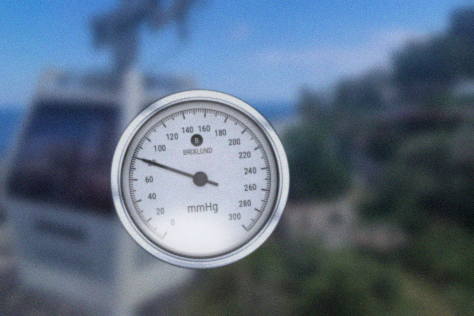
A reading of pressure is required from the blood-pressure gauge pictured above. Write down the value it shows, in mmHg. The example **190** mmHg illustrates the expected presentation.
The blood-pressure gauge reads **80** mmHg
